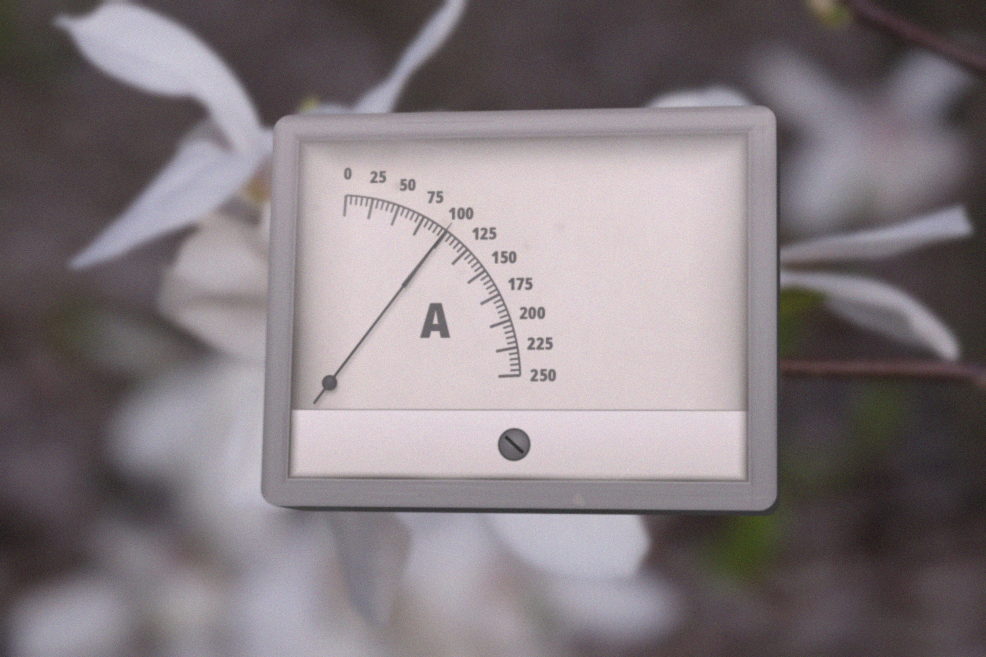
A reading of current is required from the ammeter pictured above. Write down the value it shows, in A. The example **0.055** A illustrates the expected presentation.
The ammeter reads **100** A
